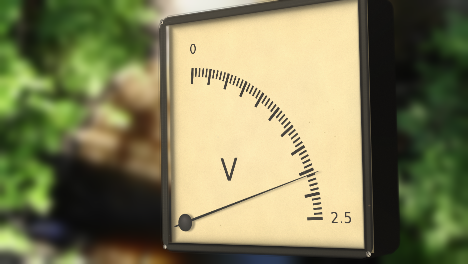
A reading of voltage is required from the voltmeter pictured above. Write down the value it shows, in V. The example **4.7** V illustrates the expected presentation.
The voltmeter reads **2.05** V
